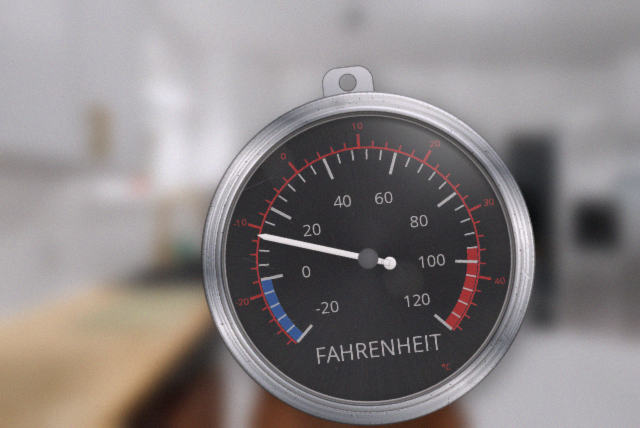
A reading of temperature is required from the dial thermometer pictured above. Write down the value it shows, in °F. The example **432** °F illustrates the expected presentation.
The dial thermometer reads **12** °F
